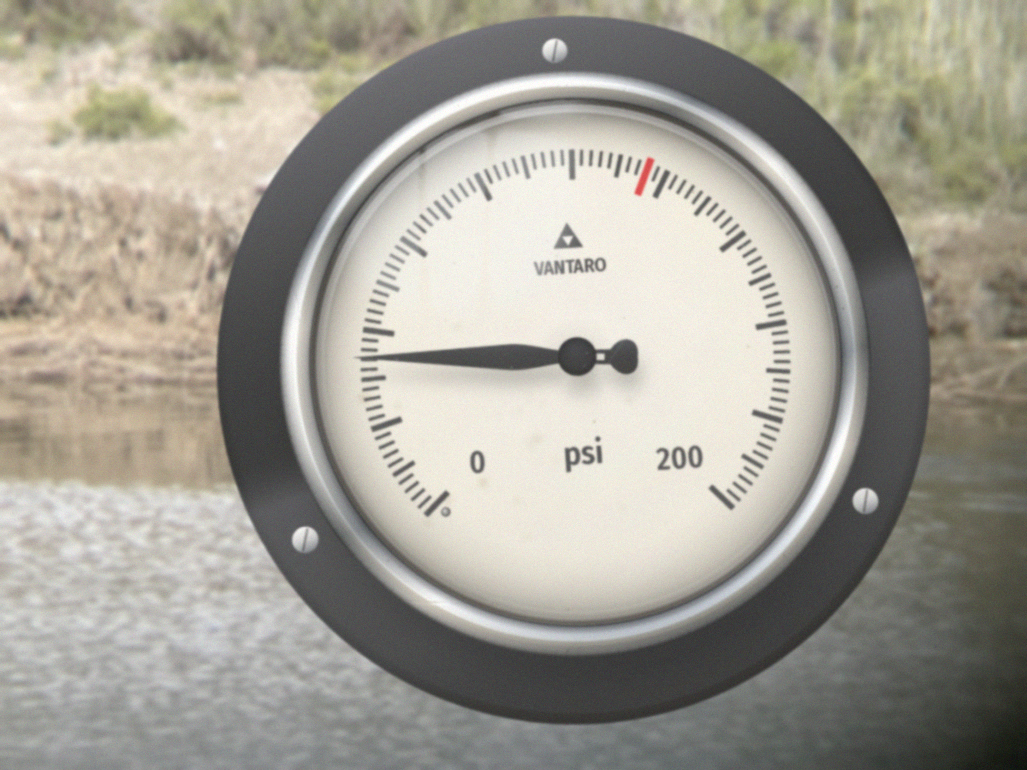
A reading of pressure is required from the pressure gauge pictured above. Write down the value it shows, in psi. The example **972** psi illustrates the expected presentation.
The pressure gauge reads **34** psi
